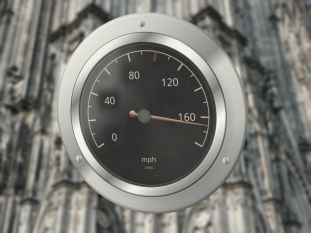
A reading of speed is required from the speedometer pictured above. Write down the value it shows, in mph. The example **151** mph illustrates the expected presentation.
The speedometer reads **165** mph
